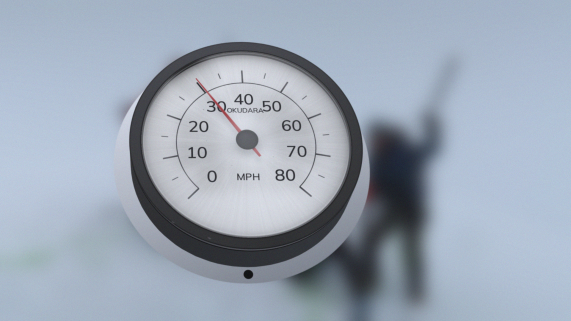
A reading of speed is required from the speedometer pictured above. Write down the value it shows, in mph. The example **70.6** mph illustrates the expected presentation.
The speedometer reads **30** mph
